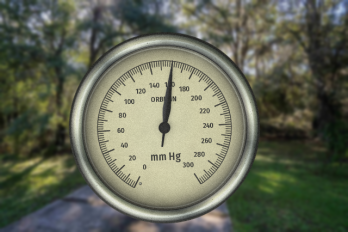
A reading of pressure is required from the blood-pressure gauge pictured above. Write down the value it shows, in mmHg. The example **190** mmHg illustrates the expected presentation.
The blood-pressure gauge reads **160** mmHg
